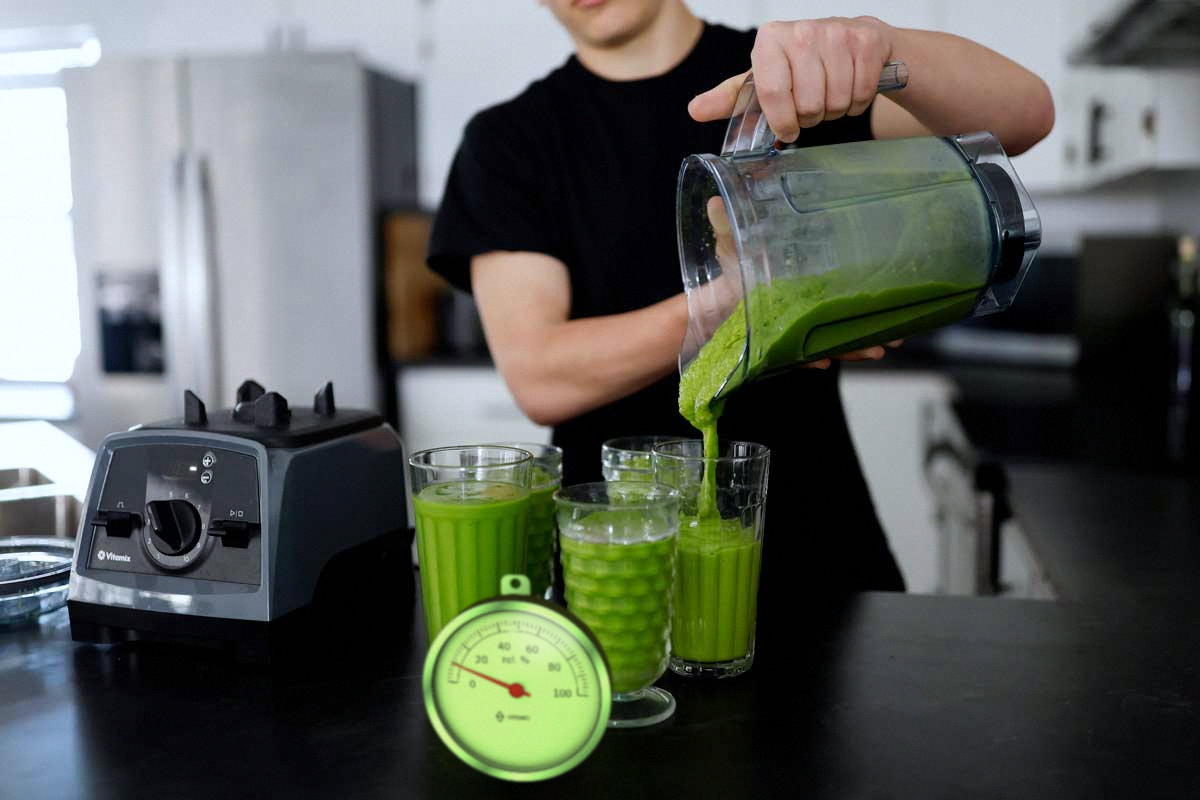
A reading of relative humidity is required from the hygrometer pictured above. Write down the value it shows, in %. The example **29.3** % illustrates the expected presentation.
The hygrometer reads **10** %
